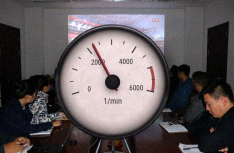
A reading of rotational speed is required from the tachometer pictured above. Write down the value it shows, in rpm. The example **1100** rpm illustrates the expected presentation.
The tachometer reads **2250** rpm
